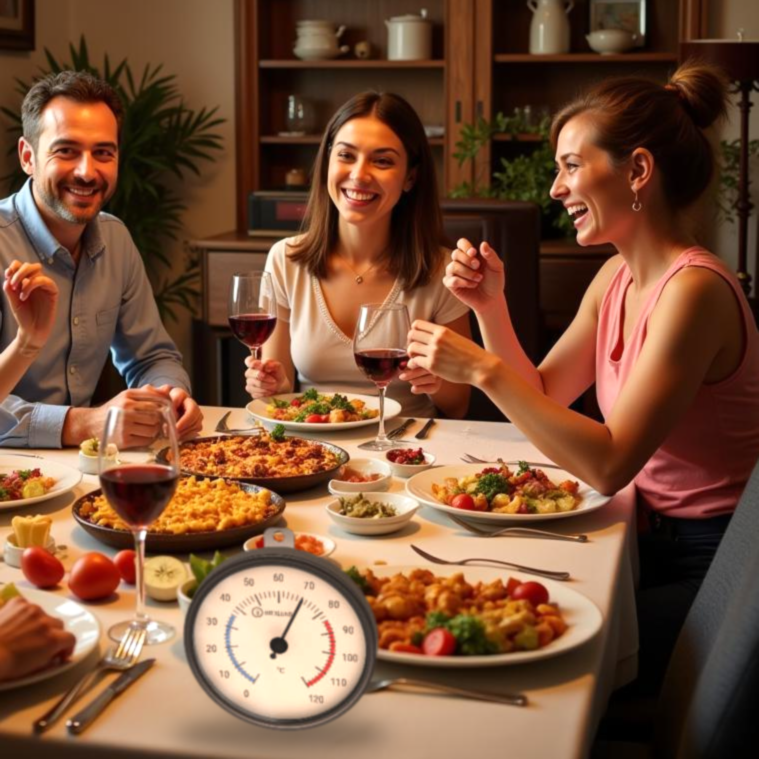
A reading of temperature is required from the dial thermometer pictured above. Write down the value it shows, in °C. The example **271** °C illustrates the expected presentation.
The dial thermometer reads **70** °C
